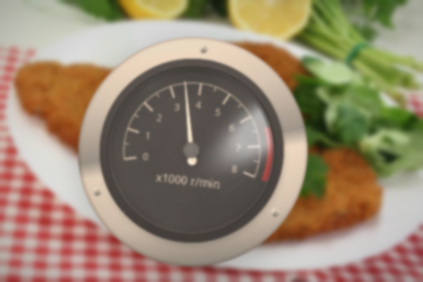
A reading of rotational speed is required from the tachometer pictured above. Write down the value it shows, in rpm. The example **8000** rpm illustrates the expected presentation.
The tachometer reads **3500** rpm
